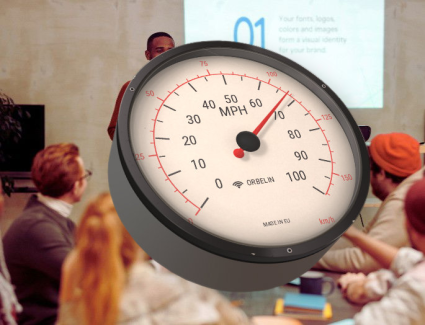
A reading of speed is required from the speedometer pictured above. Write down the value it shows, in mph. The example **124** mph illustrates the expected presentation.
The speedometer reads **67.5** mph
